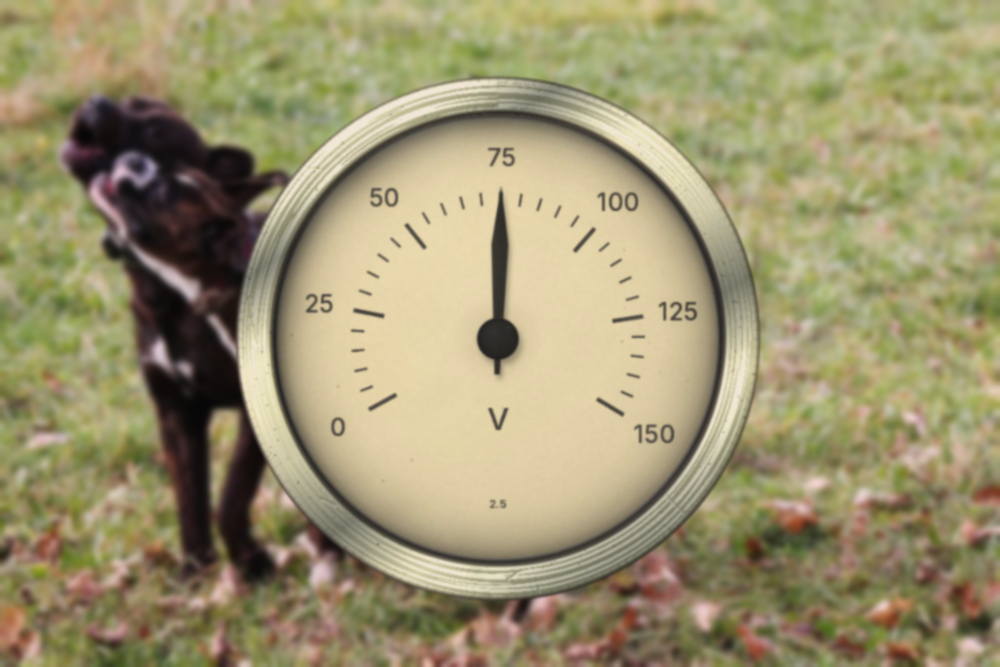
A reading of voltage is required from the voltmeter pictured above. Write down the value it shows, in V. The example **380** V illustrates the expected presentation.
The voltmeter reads **75** V
